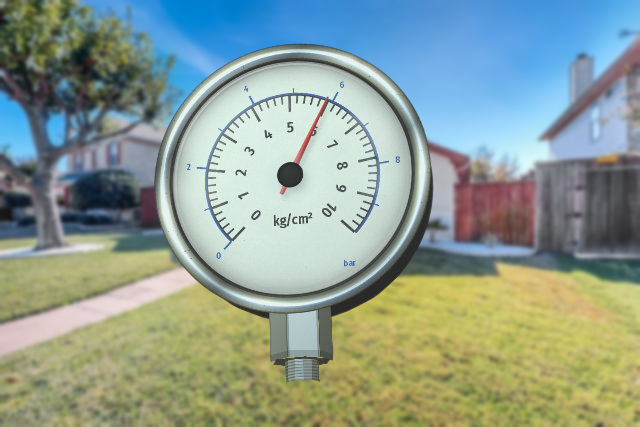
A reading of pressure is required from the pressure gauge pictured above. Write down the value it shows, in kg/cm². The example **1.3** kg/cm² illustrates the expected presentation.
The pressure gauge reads **6** kg/cm²
